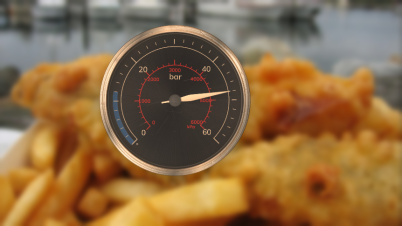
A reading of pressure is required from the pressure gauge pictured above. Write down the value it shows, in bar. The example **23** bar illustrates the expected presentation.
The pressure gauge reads **48** bar
